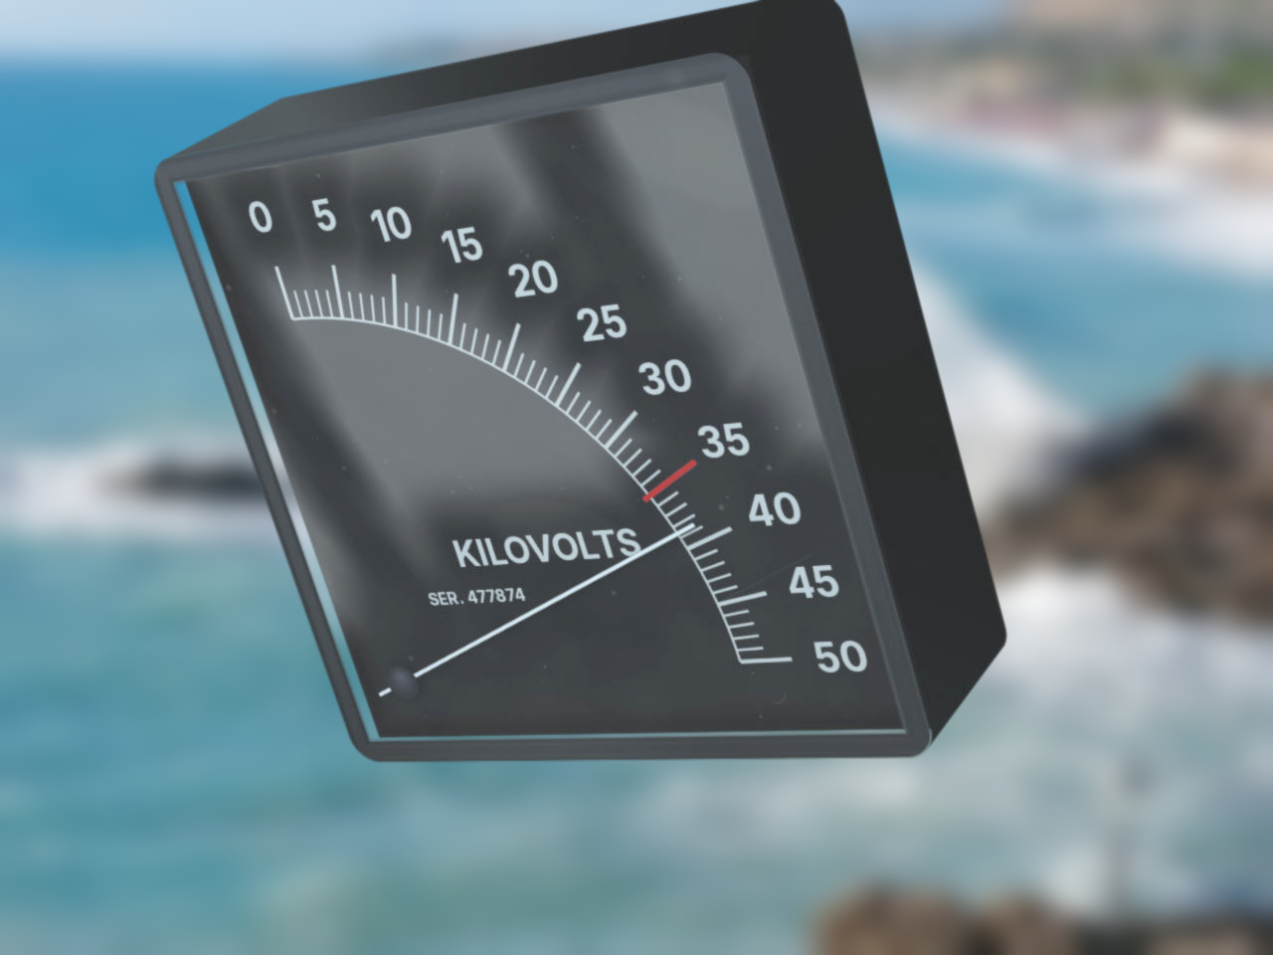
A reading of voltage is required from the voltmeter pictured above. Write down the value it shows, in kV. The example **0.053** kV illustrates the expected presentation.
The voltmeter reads **38.5** kV
